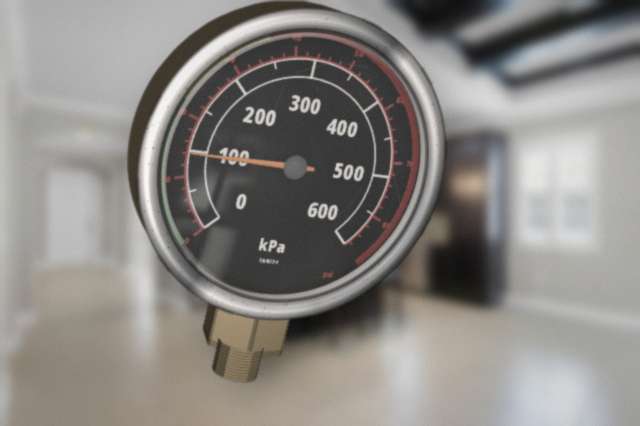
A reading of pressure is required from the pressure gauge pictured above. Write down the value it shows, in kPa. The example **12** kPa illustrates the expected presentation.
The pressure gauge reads **100** kPa
